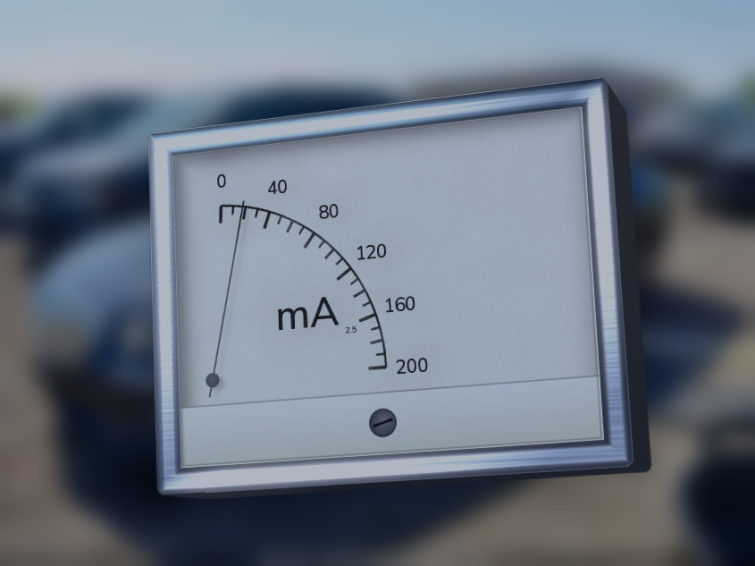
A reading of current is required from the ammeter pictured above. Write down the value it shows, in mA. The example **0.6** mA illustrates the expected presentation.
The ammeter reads **20** mA
